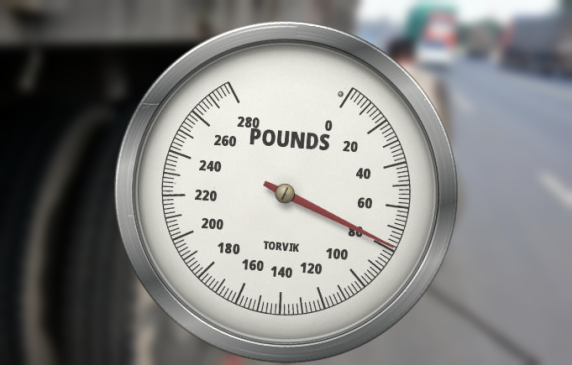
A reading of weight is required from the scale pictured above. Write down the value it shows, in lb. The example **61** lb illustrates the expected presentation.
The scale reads **78** lb
